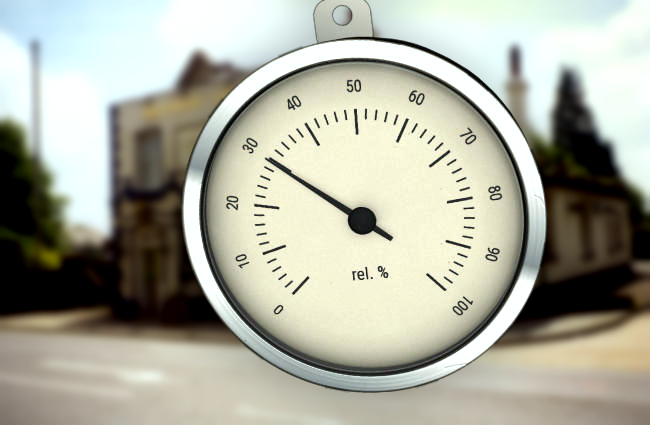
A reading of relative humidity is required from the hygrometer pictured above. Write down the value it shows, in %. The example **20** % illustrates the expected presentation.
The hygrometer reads **30** %
